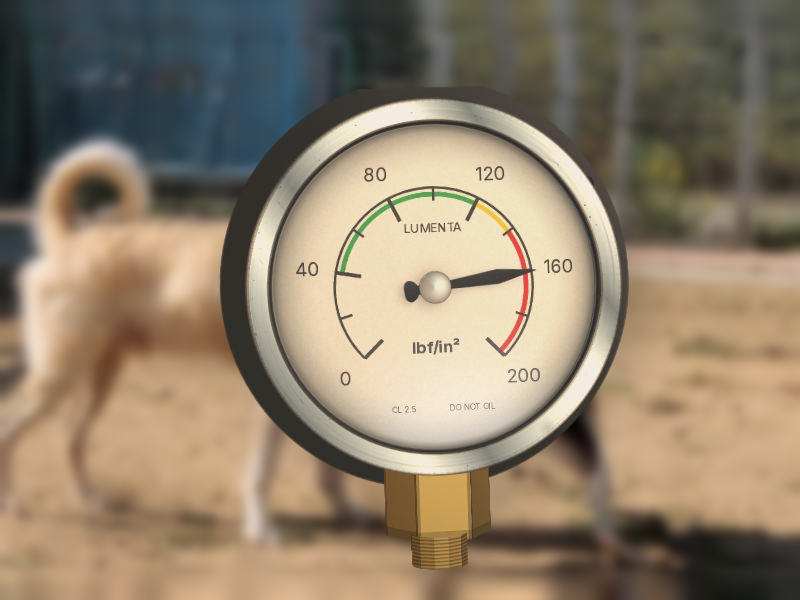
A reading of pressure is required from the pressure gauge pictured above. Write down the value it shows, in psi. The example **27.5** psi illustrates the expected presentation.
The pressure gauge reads **160** psi
